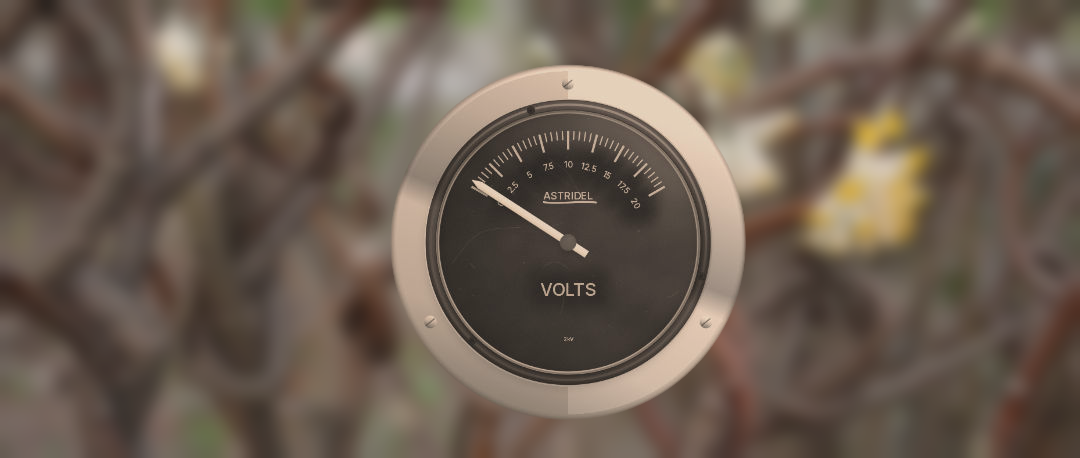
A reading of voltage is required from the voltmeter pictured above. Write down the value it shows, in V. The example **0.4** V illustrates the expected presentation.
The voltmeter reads **0.5** V
